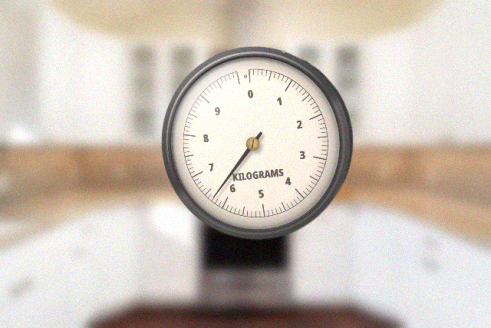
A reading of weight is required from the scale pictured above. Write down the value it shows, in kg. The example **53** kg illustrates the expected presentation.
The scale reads **6.3** kg
